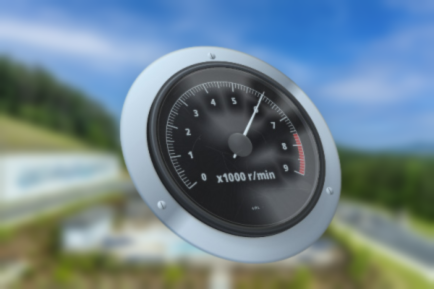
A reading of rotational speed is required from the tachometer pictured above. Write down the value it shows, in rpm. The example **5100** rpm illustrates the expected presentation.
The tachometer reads **6000** rpm
